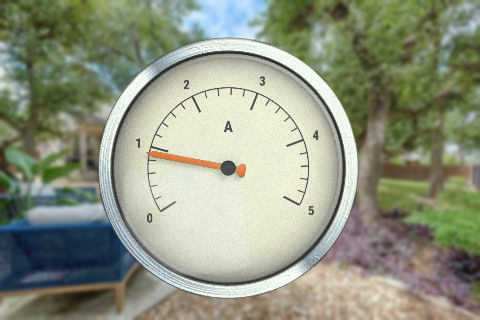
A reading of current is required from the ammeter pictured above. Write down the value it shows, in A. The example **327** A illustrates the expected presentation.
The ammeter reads **0.9** A
